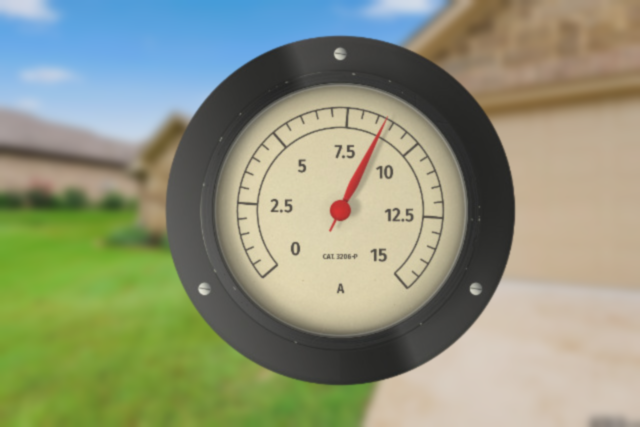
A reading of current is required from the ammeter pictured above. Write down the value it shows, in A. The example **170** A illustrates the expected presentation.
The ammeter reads **8.75** A
